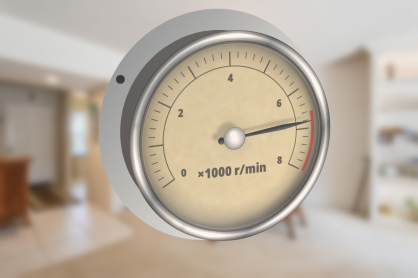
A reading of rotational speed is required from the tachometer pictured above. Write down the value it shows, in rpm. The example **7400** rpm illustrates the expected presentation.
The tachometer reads **6800** rpm
